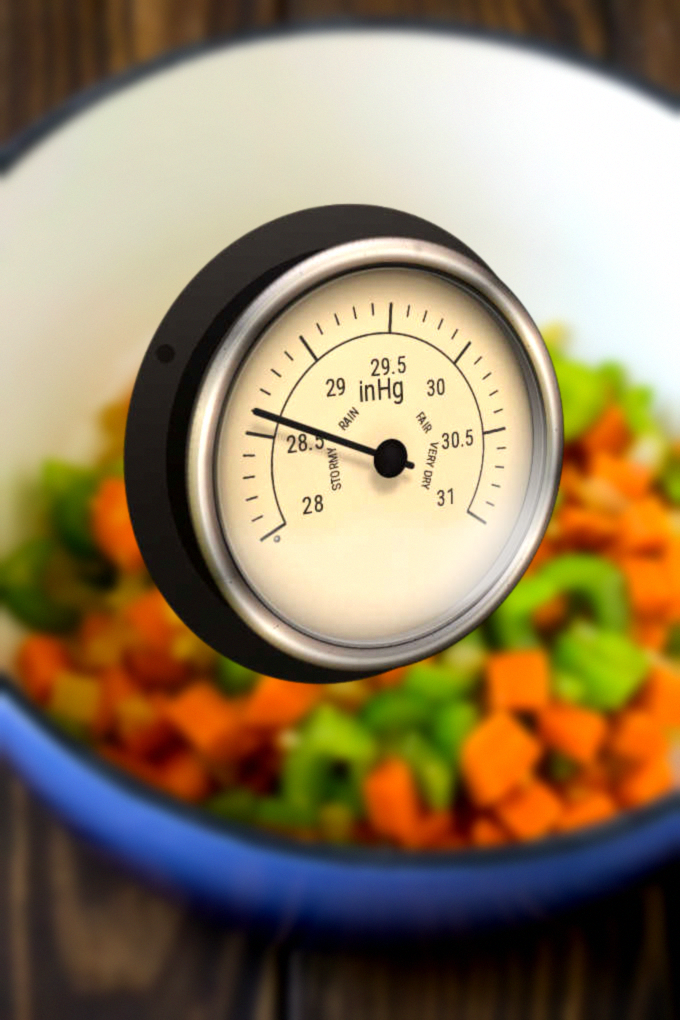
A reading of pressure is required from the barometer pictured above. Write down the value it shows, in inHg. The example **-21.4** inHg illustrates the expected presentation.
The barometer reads **28.6** inHg
